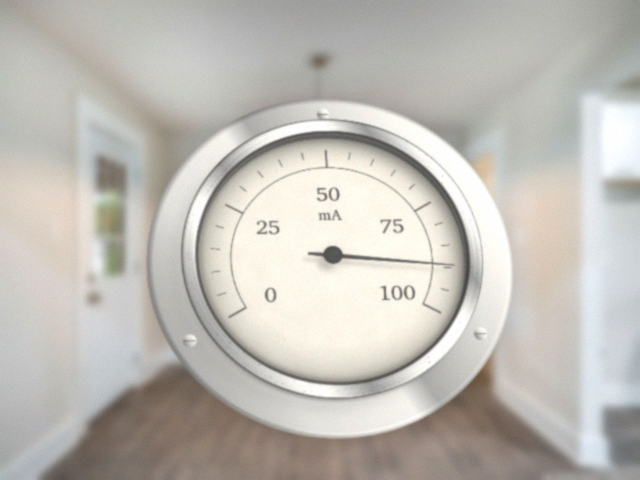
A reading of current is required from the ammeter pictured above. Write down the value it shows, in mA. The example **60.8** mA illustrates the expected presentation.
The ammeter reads **90** mA
